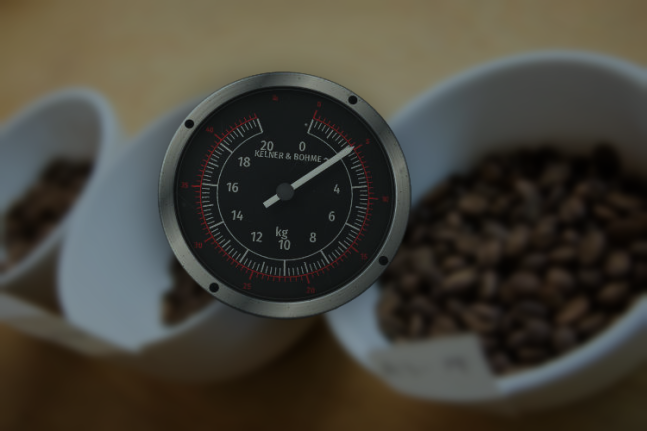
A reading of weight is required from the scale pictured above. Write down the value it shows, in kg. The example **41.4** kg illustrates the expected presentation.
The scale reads **2.2** kg
